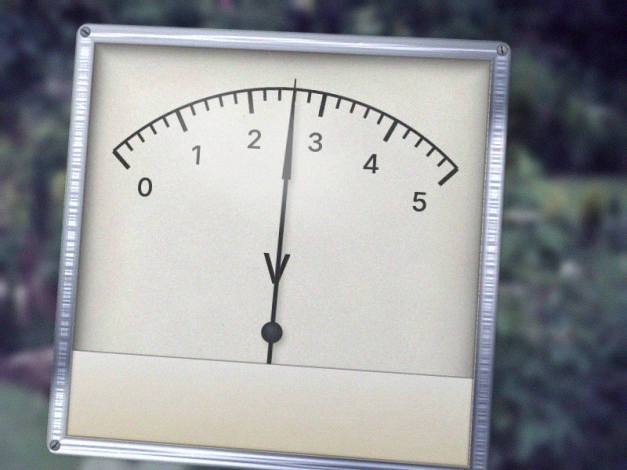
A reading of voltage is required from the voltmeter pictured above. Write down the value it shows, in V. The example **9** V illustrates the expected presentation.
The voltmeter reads **2.6** V
